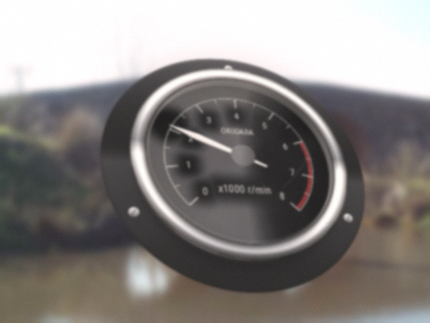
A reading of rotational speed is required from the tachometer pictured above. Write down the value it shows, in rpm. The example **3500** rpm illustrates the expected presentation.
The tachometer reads **2000** rpm
